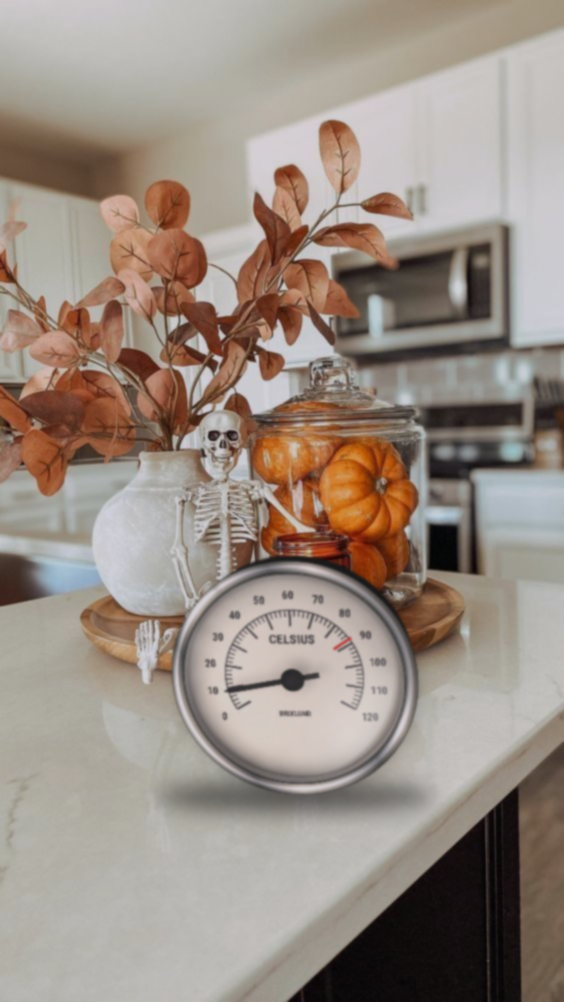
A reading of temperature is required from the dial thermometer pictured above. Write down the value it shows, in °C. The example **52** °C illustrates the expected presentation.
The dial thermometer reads **10** °C
